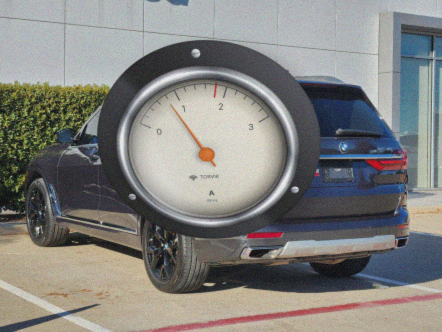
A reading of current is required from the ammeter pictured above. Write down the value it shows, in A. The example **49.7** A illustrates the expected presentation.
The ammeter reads **0.8** A
